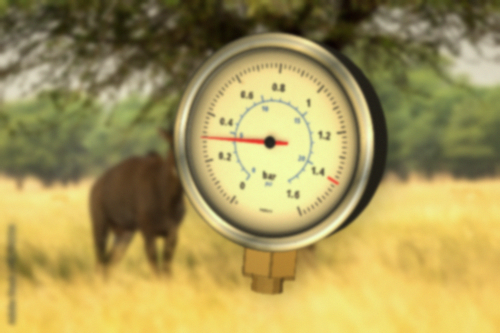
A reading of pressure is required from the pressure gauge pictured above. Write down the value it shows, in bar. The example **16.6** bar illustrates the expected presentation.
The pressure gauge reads **0.3** bar
